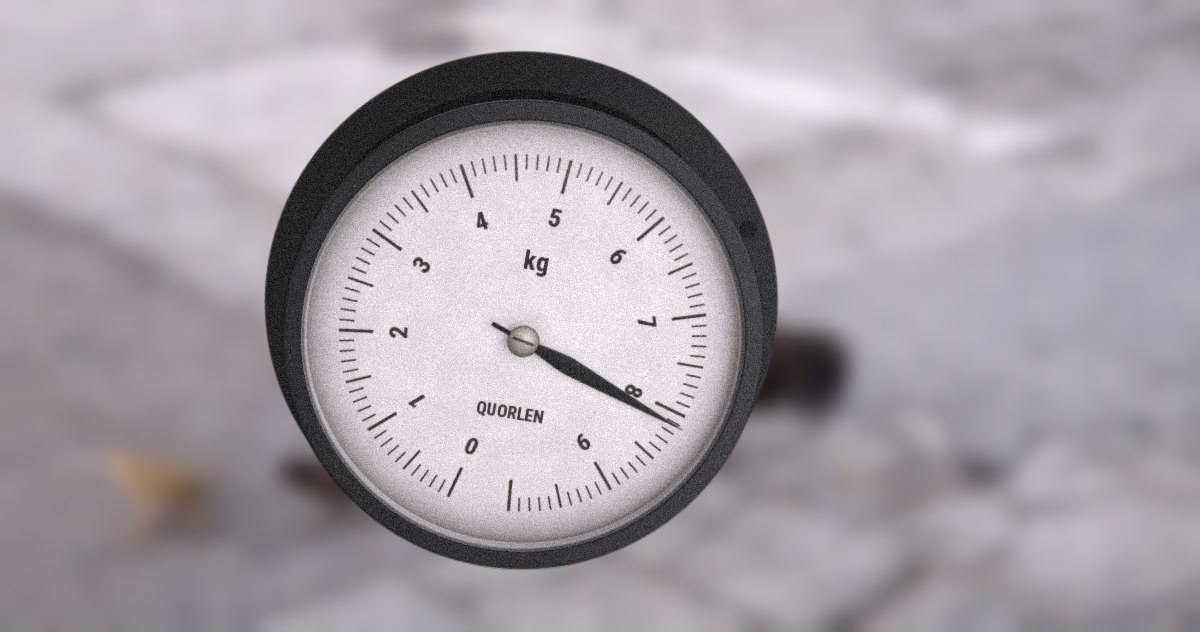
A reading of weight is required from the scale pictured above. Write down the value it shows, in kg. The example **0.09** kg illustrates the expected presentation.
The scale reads **8.1** kg
